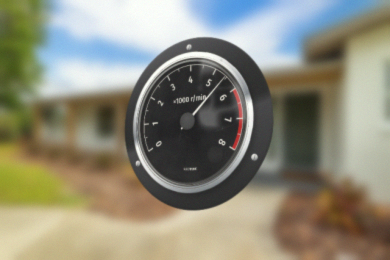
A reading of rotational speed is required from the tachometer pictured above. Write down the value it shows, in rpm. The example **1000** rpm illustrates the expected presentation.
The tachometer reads **5500** rpm
